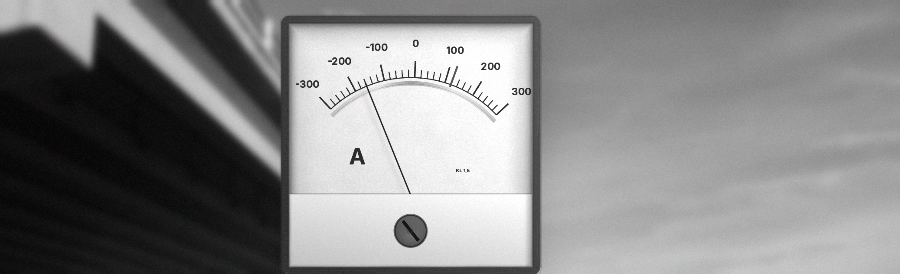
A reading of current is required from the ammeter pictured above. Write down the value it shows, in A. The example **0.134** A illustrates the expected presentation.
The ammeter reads **-160** A
